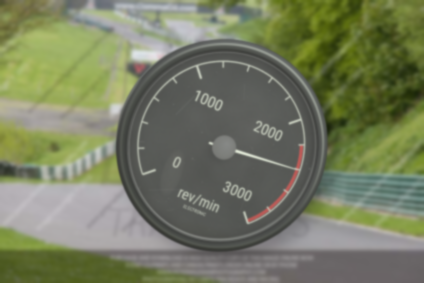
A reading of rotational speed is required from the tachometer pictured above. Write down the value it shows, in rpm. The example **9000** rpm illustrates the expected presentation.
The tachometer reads **2400** rpm
